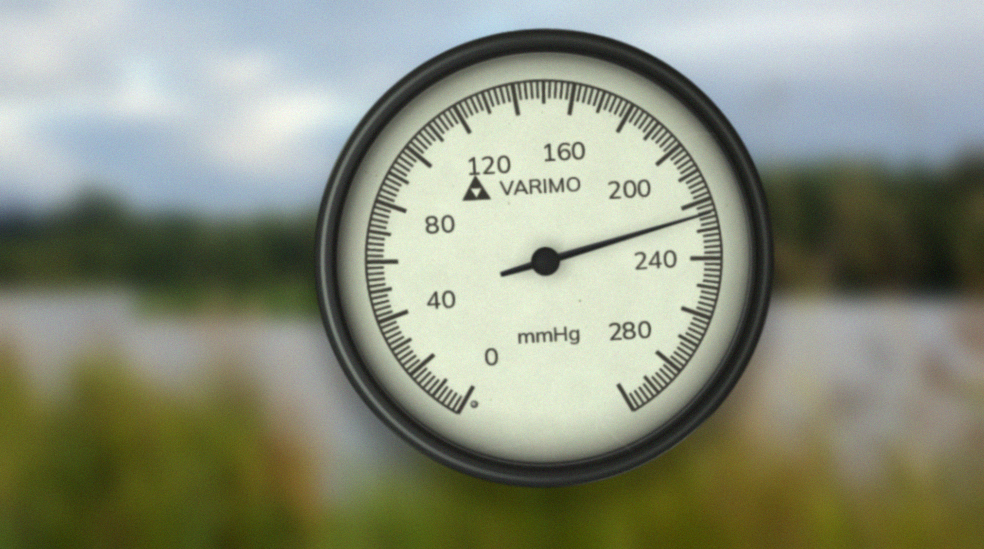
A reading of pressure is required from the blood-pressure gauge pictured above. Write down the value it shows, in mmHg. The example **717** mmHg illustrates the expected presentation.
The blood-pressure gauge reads **224** mmHg
